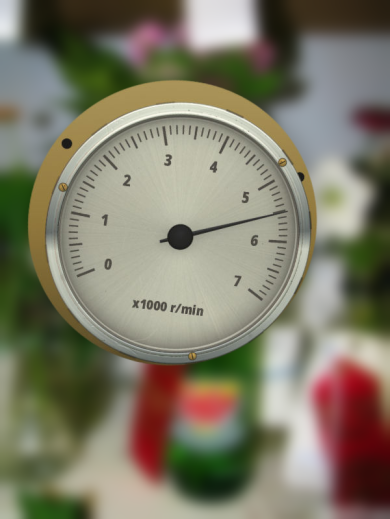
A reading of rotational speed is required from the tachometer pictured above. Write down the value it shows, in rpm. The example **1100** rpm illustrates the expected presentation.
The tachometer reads **5500** rpm
